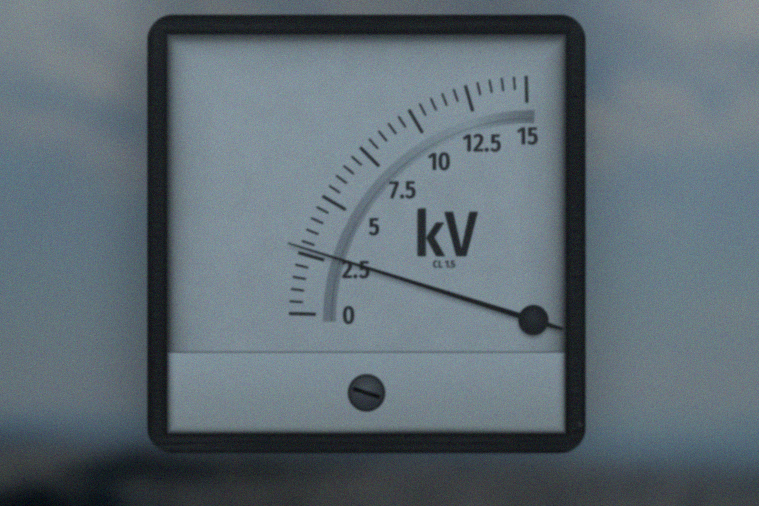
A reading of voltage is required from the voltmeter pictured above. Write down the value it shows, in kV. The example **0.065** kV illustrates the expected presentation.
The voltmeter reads **2.75** kV
